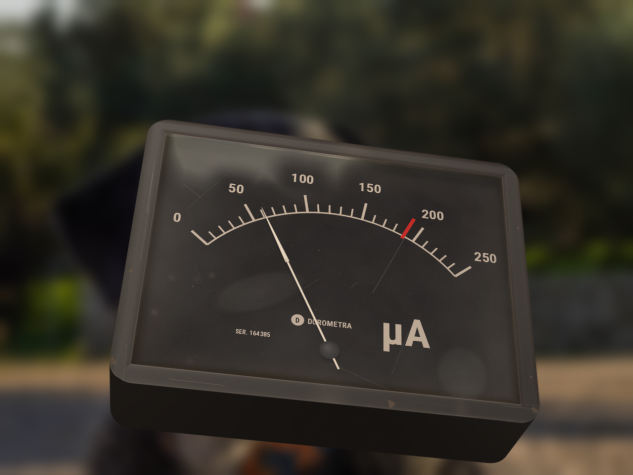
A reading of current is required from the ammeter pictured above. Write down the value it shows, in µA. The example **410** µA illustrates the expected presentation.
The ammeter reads **60** µA
